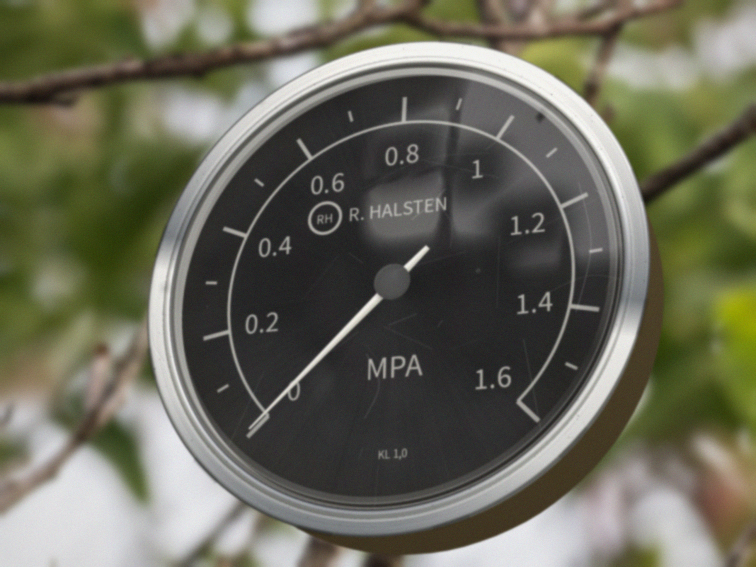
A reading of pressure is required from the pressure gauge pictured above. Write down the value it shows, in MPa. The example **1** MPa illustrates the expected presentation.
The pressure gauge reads **0** MPa
